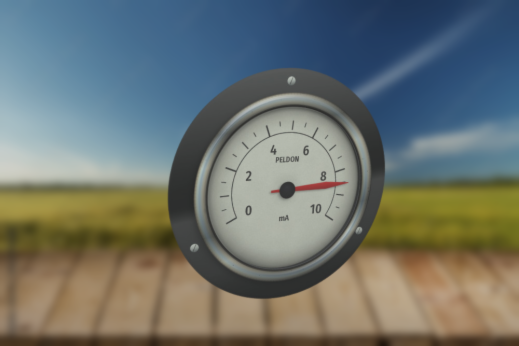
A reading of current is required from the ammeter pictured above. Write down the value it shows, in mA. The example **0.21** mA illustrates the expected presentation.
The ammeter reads **8.5** mA
